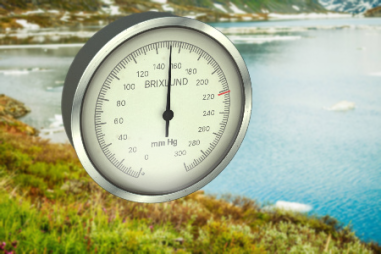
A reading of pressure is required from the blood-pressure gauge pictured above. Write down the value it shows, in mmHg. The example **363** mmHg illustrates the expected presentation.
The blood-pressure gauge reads **150** mmHg
